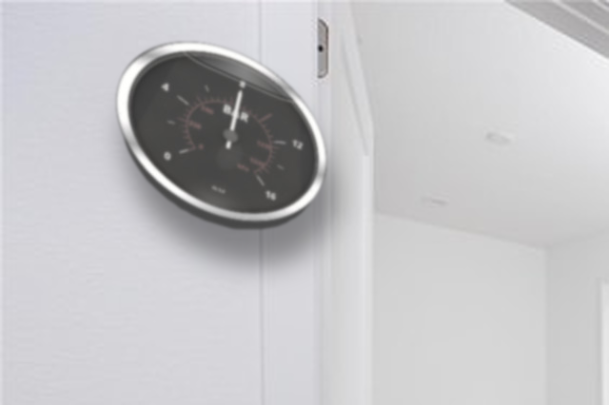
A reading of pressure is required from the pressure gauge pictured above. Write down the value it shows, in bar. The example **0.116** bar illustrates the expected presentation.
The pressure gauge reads **8** bar
